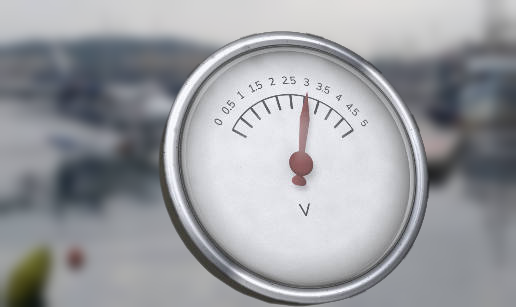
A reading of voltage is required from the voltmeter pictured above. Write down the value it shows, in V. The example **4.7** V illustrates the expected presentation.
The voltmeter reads **3** V
